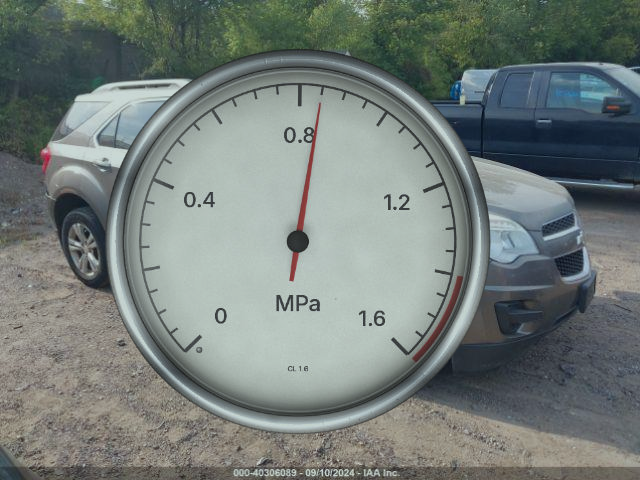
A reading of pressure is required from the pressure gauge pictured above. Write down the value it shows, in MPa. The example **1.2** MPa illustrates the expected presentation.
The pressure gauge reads **0.85** MPa
